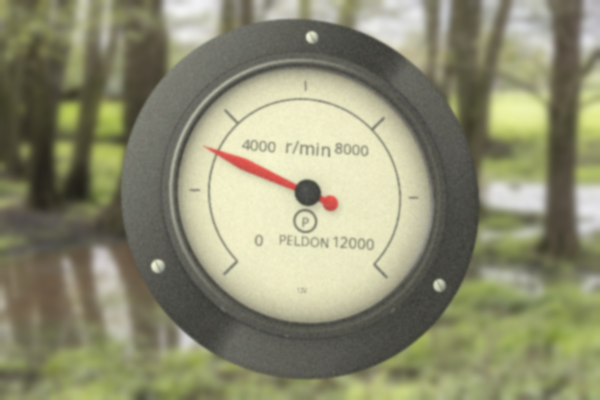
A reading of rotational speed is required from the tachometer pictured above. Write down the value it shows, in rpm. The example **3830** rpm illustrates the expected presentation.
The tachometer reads **3000** rpm
